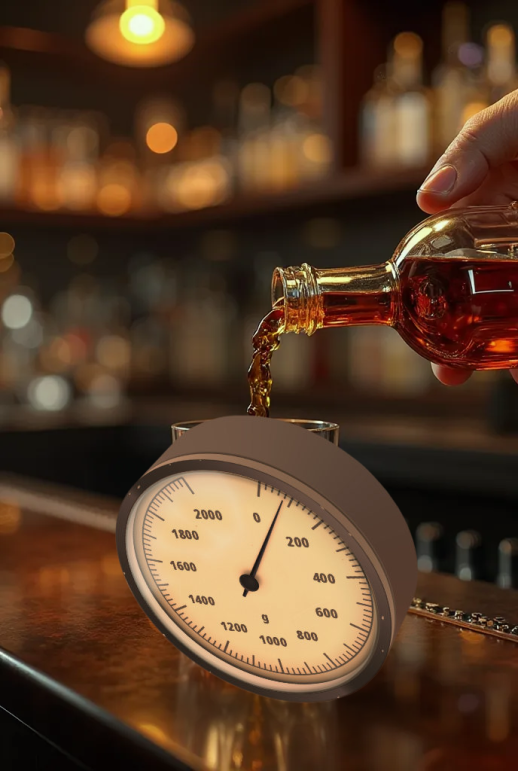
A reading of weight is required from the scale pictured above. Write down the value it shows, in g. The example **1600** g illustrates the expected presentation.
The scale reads **80** g
